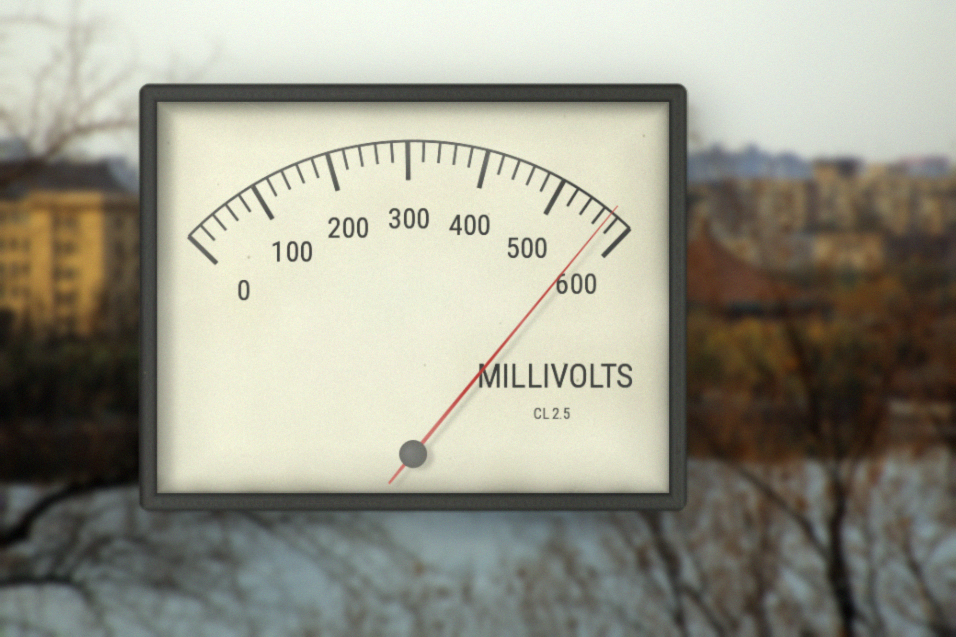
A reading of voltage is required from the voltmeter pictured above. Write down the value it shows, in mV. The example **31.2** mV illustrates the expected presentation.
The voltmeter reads **570** mV
